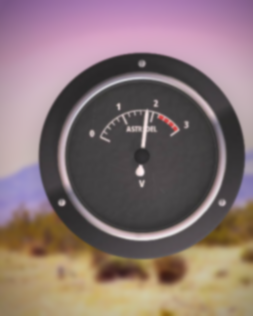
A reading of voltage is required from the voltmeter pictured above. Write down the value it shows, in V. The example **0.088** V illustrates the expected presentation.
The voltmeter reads **1.8** V
